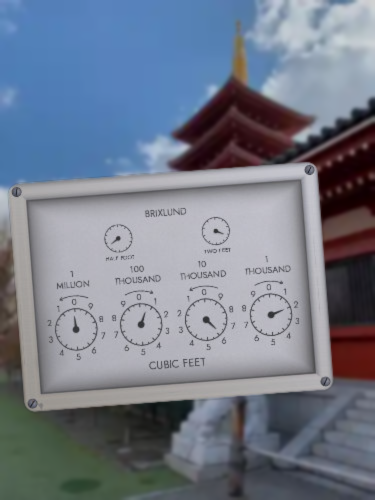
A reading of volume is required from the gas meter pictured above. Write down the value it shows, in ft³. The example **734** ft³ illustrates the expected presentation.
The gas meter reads **6200** ft³
